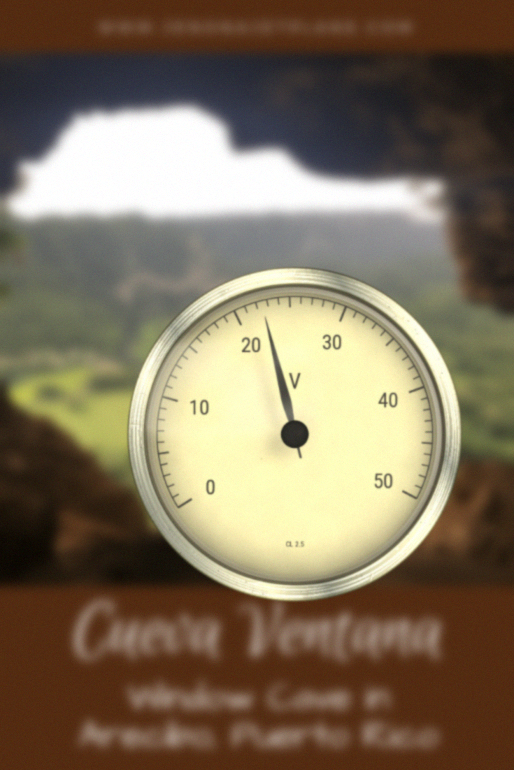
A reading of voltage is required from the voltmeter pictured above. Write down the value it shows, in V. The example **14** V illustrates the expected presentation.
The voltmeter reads **22.5** V
